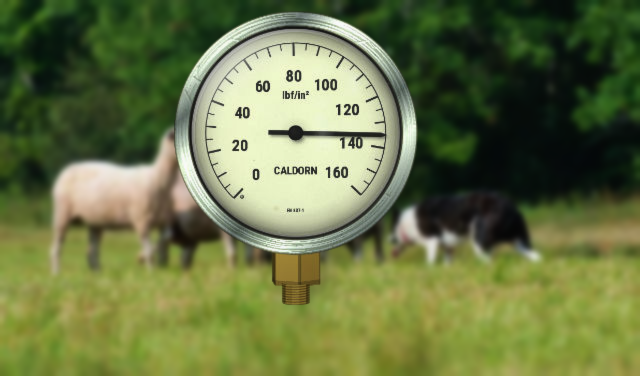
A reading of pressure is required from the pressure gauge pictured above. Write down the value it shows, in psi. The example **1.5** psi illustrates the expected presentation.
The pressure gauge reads **135** psi
